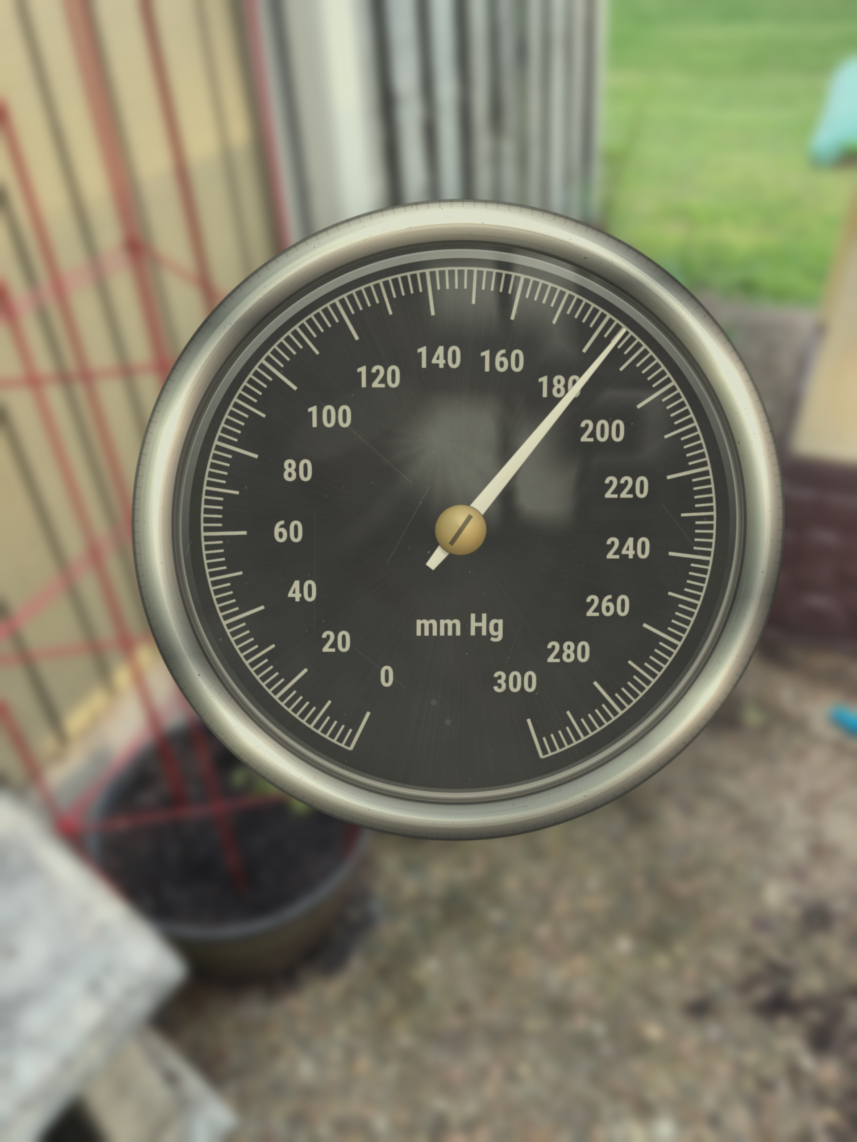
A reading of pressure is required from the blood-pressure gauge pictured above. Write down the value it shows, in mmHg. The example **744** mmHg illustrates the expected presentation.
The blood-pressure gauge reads **184** mmHg
